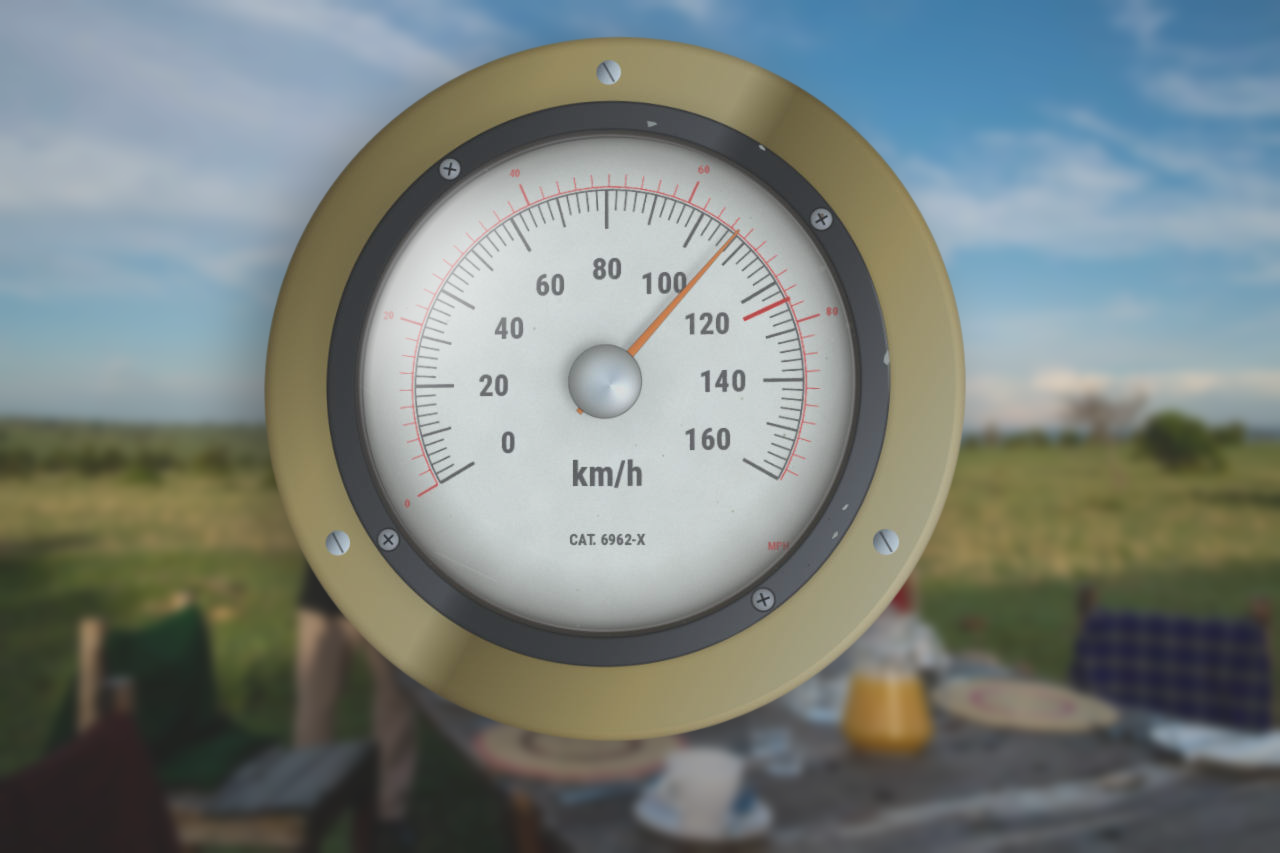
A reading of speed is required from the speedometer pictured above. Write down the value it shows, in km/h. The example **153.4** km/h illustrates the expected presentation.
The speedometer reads **108** km/h
